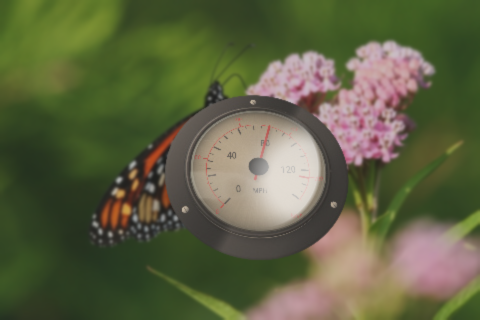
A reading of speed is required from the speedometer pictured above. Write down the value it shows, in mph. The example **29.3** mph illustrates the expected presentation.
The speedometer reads **80** mph
